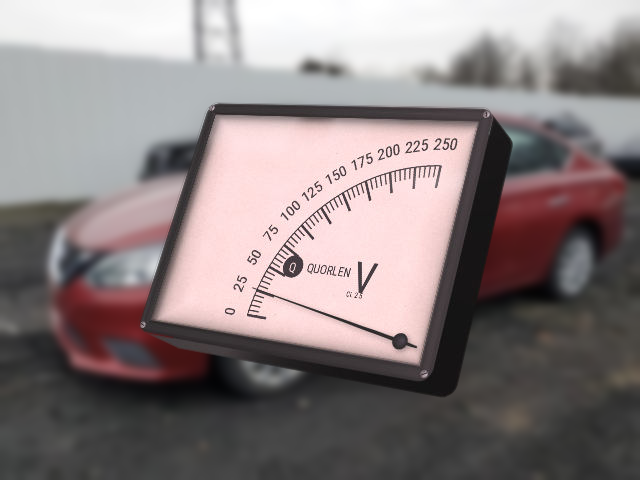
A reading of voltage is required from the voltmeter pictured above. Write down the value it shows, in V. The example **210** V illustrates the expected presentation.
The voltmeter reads **25** V
